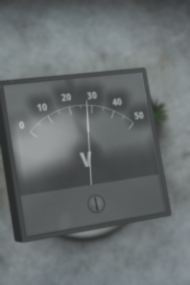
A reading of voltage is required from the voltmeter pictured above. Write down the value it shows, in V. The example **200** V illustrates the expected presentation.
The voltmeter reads **27.5** V
